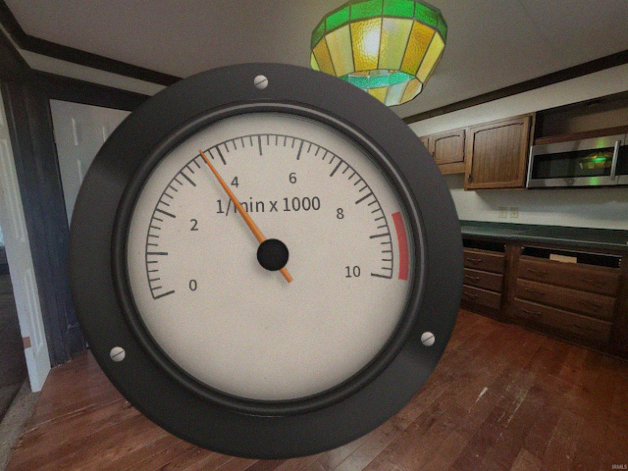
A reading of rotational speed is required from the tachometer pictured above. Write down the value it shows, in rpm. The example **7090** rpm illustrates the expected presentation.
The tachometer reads **3600** rpm
